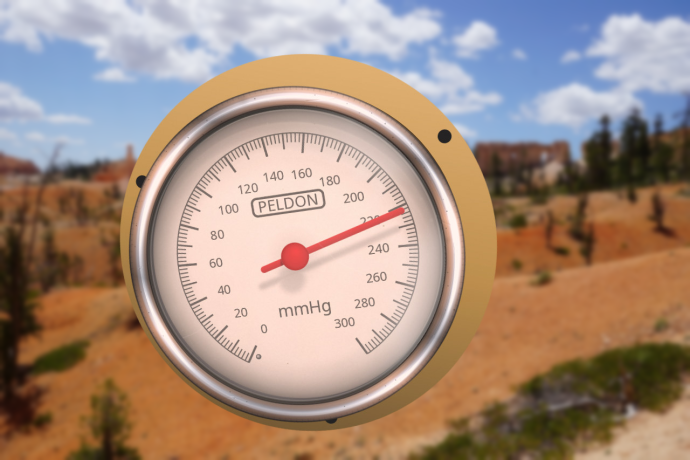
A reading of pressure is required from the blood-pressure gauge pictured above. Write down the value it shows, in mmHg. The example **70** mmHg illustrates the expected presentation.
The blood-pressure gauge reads **222** mmHg
